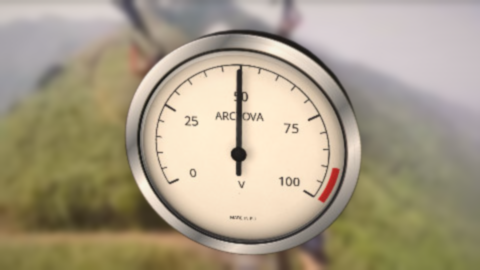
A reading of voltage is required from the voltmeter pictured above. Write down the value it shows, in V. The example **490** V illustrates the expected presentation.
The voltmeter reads **50** V
